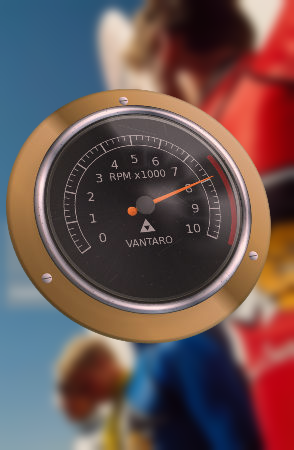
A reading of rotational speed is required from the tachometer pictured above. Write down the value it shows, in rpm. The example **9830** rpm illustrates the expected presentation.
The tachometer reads **8000** rpm
